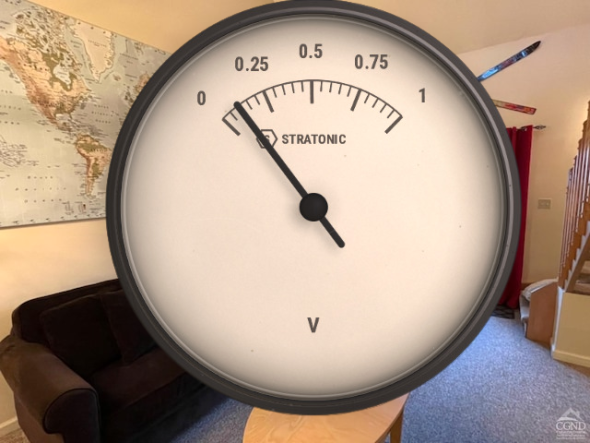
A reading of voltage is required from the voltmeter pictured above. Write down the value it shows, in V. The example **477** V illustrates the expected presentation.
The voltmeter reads **0.1** V
